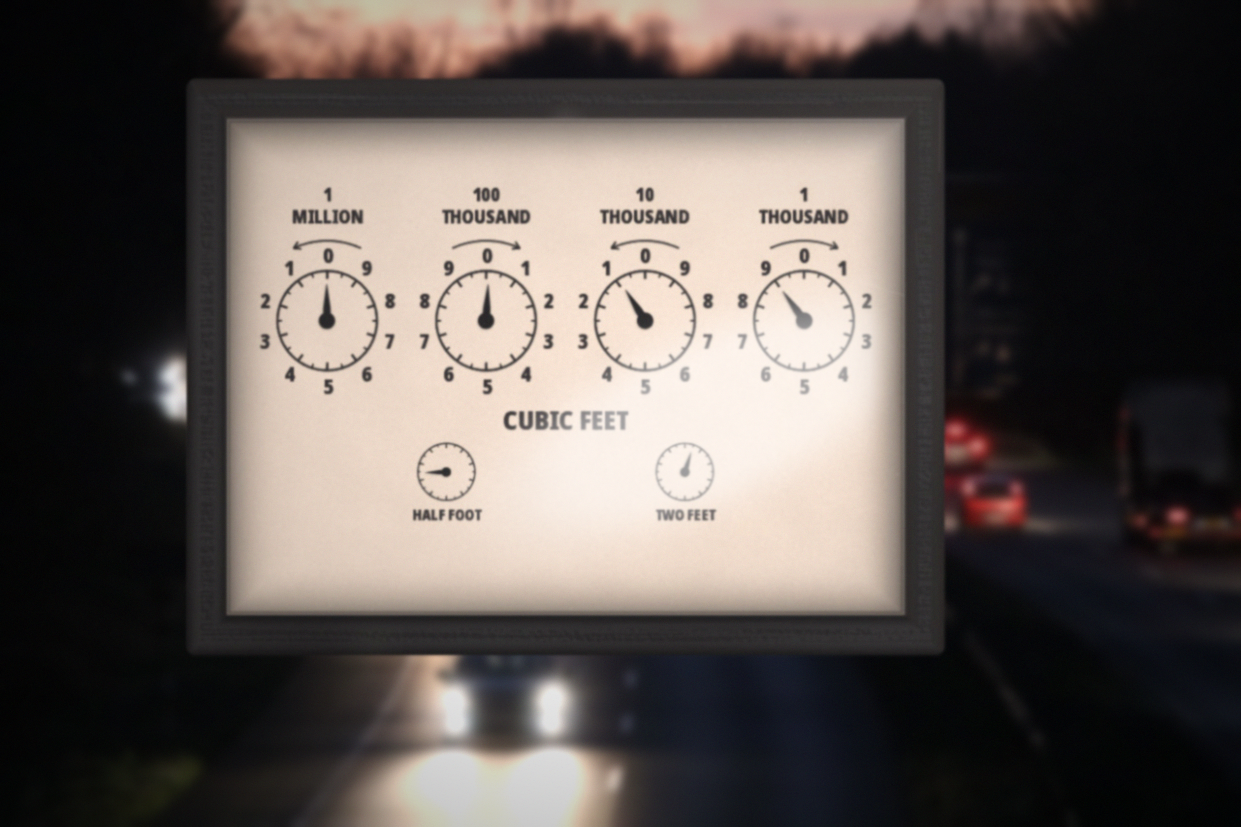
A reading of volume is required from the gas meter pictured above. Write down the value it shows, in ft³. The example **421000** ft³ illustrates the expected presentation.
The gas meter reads **900** ft³
